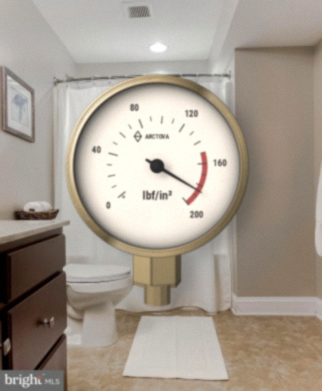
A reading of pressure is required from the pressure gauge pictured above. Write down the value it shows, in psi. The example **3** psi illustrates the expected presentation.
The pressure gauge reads **185** psi
